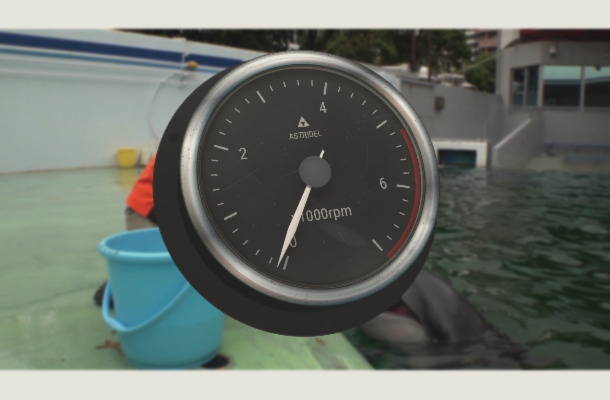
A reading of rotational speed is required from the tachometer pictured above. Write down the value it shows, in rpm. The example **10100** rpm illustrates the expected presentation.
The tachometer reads **100** rpm
